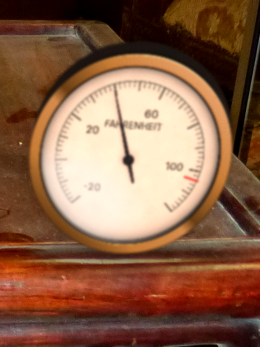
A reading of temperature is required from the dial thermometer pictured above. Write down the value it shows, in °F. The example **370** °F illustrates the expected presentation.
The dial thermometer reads **40** °F
